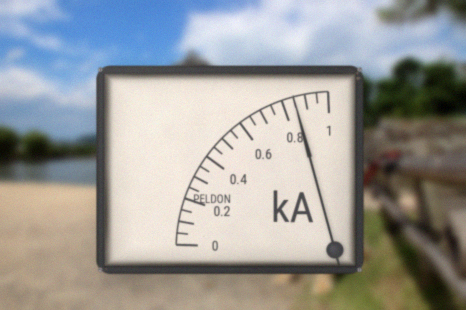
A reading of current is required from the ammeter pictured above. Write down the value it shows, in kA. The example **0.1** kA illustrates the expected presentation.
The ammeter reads **0.85** kA
